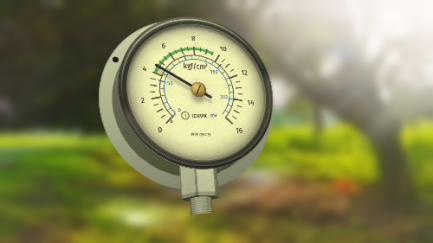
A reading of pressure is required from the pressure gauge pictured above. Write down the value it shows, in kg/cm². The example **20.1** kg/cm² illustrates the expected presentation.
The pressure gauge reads **4.5** kg/cm²
